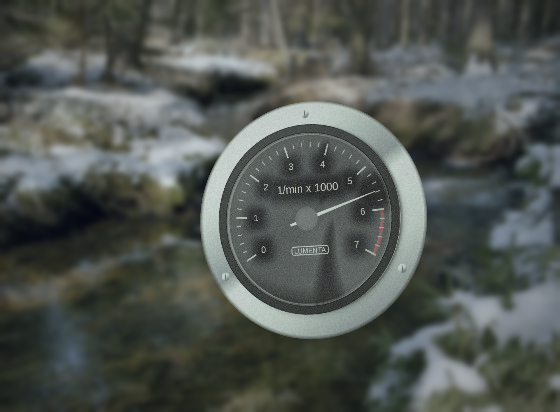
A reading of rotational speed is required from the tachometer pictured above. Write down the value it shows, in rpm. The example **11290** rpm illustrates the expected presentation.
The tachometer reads **5600** rpm
